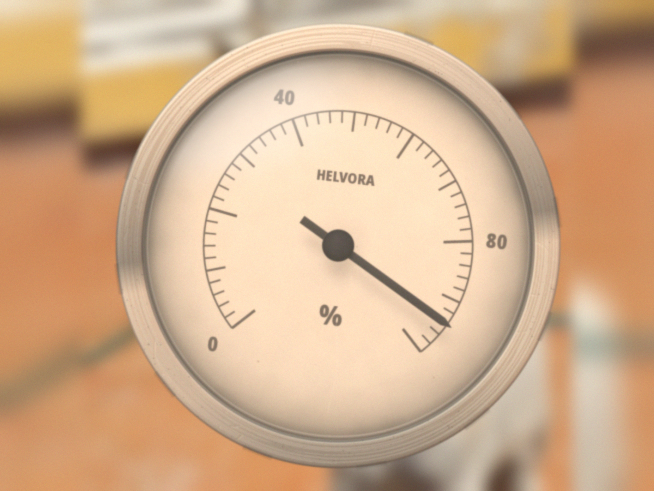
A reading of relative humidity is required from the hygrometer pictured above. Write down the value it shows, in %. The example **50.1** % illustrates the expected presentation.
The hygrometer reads **94** %
